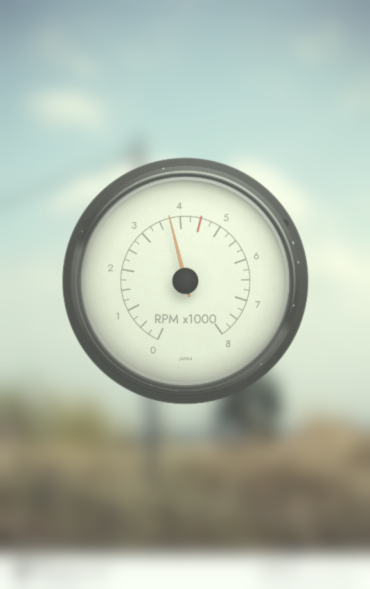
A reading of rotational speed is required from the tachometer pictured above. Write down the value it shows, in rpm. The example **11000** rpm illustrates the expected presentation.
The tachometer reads **3750** rpm
